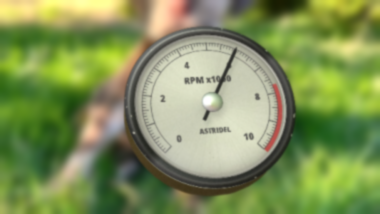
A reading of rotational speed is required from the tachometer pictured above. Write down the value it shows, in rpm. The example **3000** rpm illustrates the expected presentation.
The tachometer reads **6000** rpm
